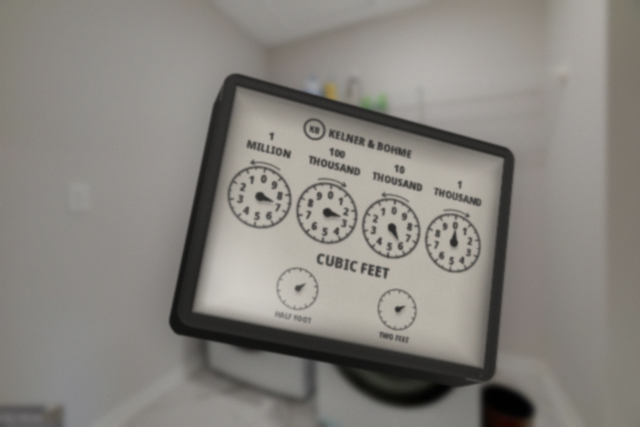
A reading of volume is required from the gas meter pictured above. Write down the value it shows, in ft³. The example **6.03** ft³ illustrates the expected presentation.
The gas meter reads **726000** ft³
